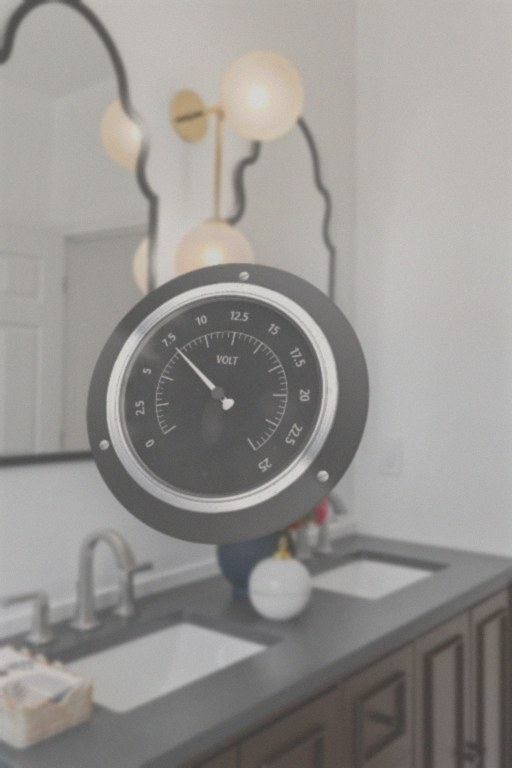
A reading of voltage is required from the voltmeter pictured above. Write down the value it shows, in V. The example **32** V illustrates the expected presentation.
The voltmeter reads **7.5** V
